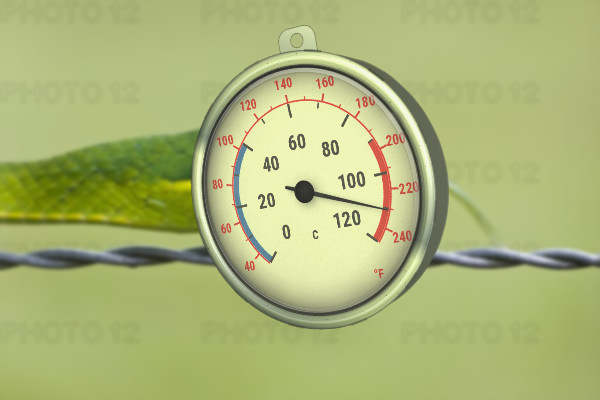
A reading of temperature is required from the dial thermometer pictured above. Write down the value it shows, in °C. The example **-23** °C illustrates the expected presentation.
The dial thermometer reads **110** °C
